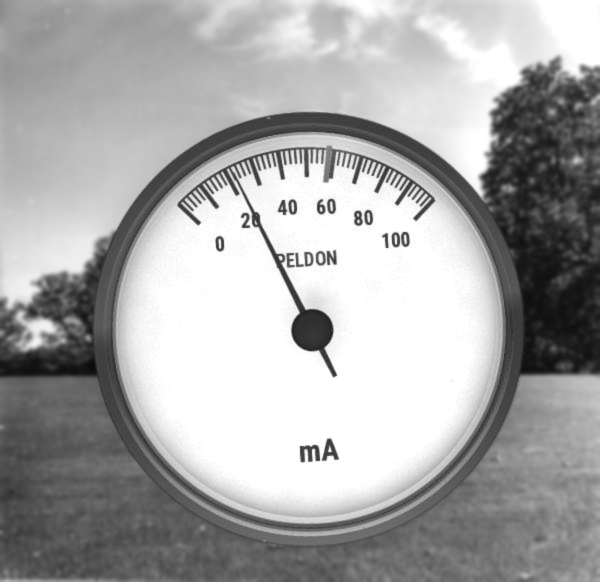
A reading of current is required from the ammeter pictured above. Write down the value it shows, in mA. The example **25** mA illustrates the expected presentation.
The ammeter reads **22** mA
